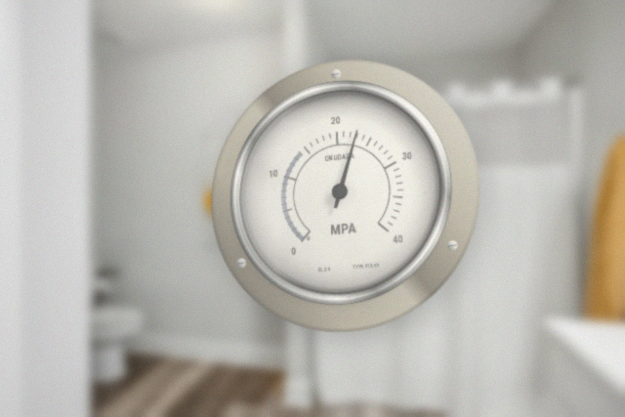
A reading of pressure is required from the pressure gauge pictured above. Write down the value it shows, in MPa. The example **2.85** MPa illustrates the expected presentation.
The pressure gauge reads **23** MPa
